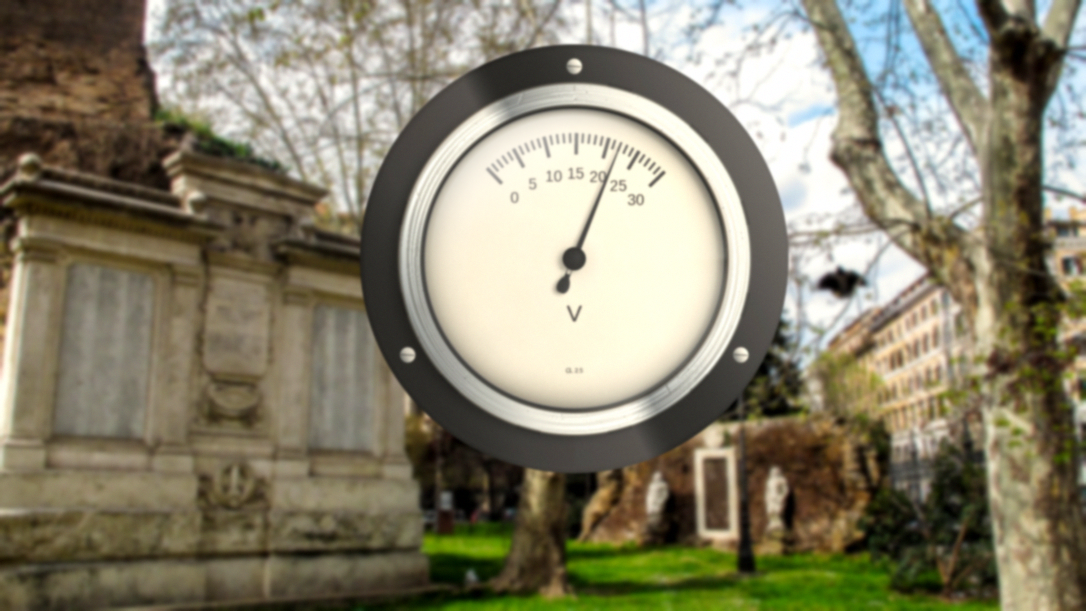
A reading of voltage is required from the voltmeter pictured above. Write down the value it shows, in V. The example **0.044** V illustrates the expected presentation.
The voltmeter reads **22** V
